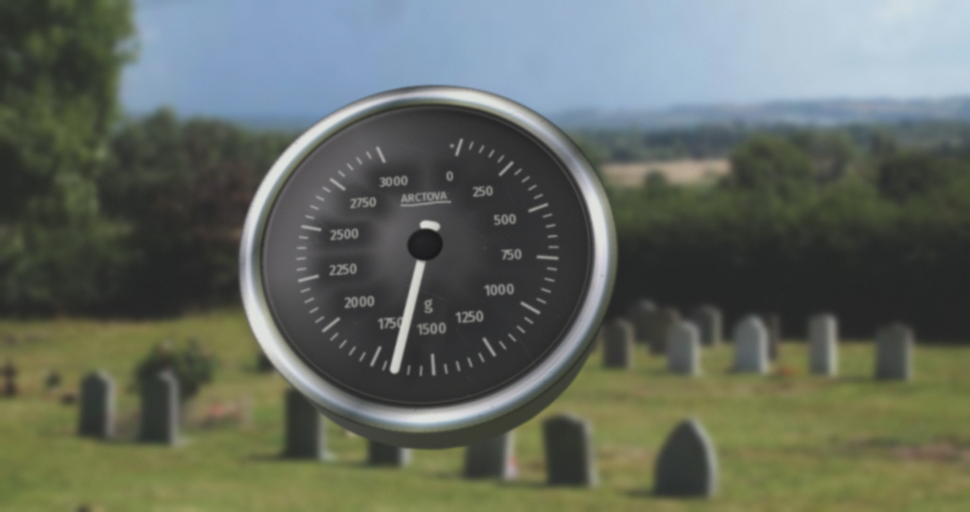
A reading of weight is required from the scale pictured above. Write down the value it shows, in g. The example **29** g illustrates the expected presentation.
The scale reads **1650** g
